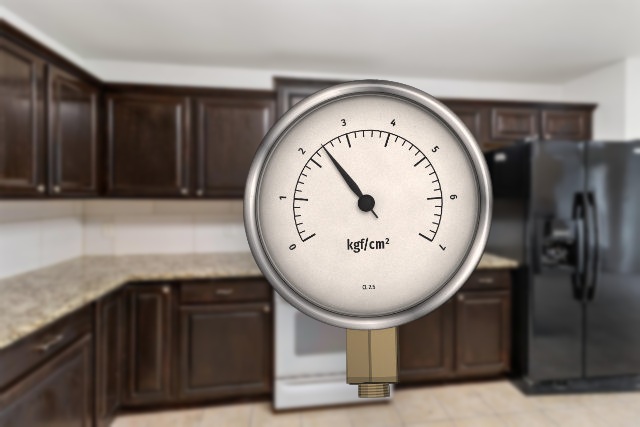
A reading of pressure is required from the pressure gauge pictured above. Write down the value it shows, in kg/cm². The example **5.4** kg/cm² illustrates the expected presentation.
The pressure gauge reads **2.4** kg/cm²
